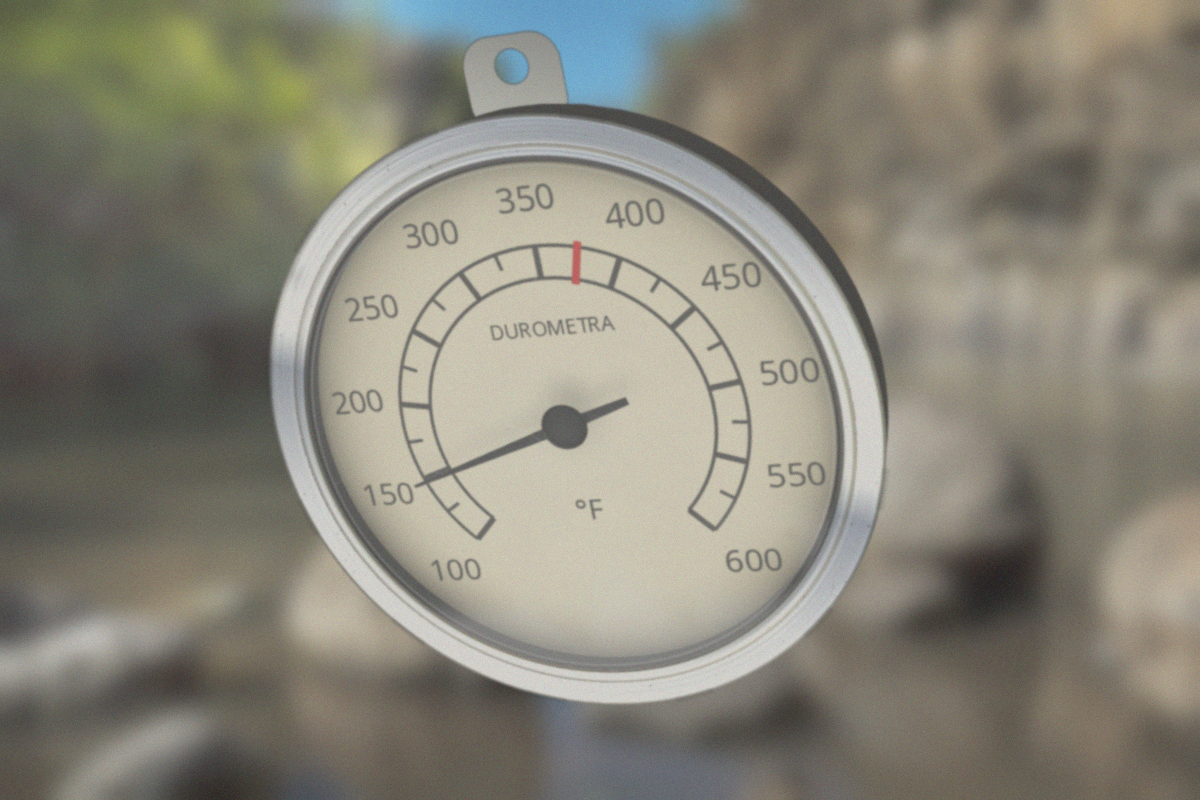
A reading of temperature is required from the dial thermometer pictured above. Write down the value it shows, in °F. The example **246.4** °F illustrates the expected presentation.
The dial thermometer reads **150** °F
